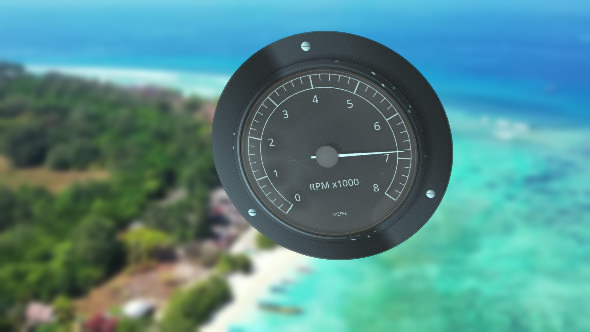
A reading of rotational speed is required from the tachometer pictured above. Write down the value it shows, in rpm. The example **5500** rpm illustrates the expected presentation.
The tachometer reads **6800** rpm
